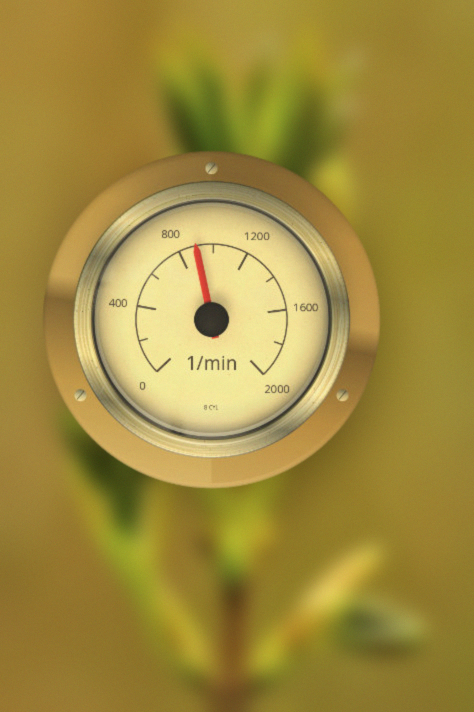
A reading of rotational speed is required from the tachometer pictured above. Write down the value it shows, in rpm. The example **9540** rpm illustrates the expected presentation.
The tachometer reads **900** rpm
